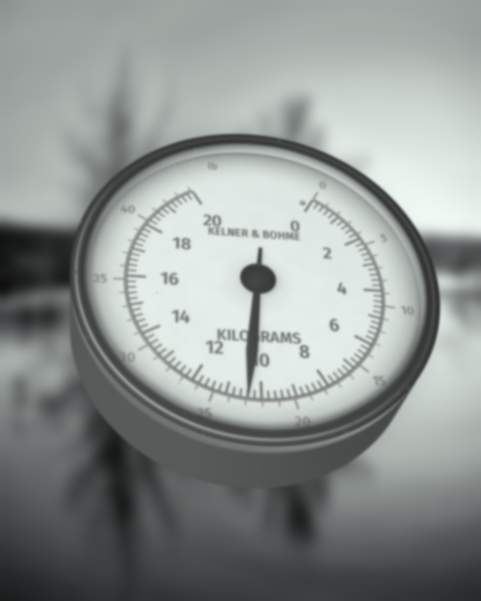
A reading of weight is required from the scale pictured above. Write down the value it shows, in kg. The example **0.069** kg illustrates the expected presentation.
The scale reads **10.4** kg
